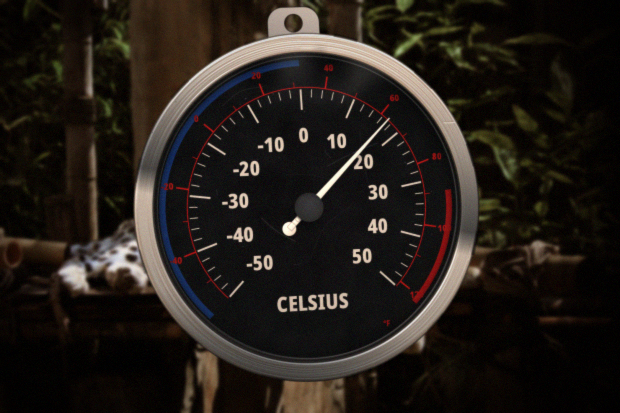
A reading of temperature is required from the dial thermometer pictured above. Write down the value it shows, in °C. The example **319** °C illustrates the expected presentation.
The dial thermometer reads **17** °C
